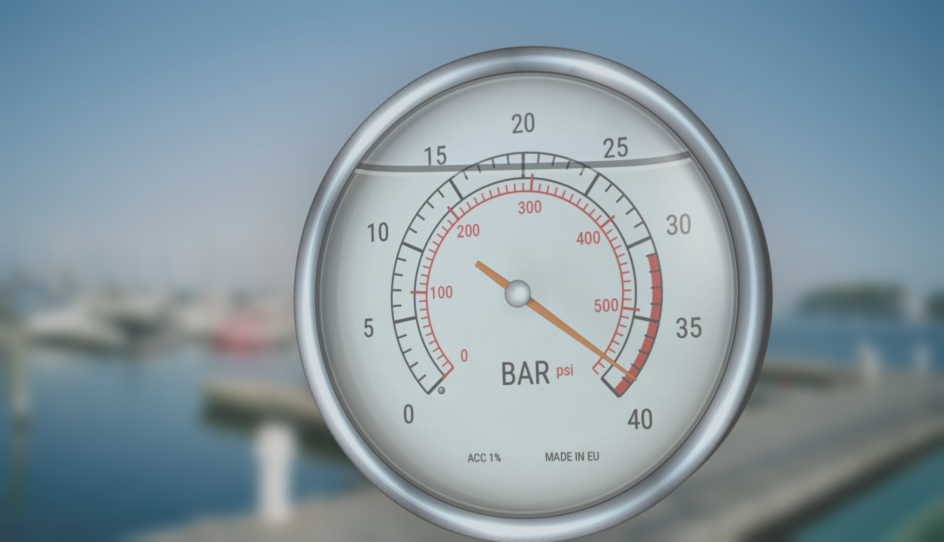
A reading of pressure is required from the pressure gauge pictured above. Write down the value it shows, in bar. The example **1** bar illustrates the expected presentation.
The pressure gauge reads **38.5** bar
